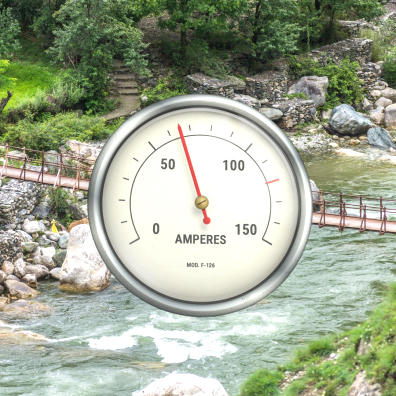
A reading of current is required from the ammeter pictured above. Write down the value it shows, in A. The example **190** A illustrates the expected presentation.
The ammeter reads **65** A
